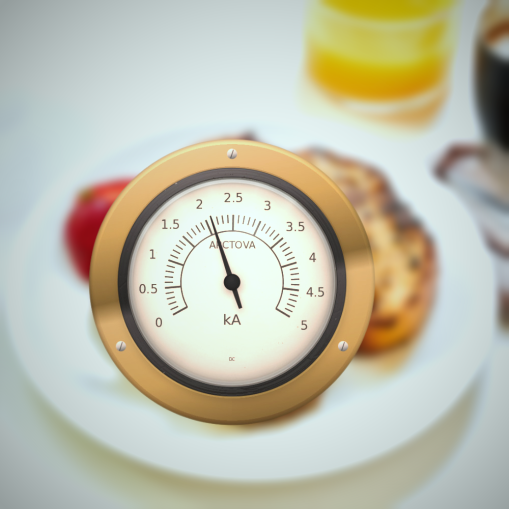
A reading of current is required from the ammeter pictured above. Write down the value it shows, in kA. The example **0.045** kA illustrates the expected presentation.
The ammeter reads **2.1** kA
